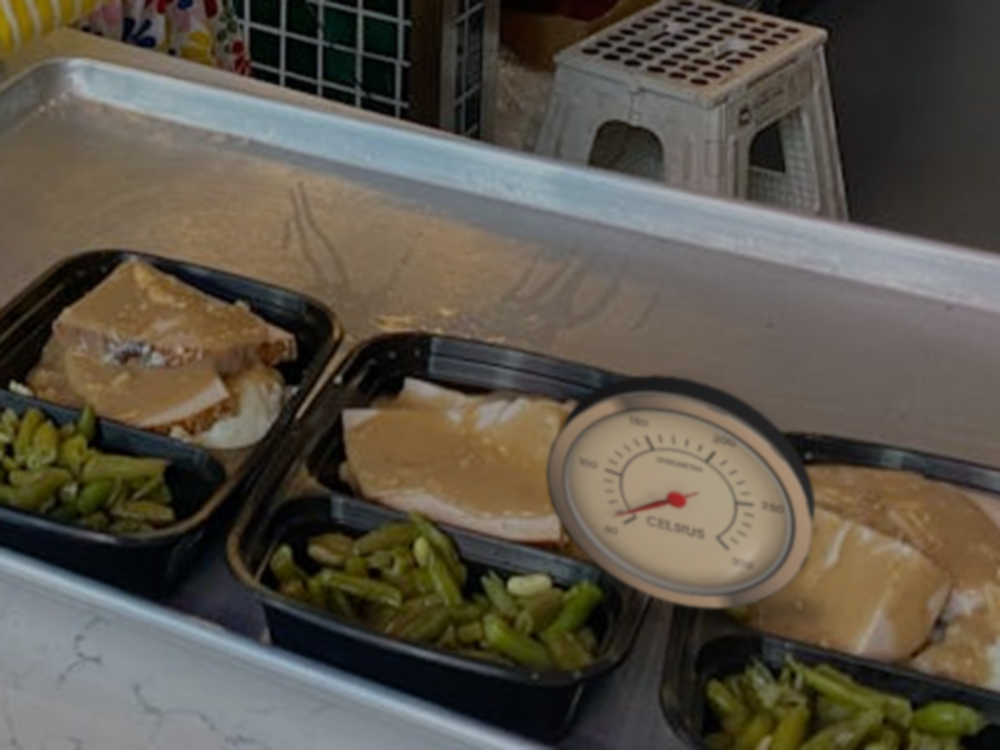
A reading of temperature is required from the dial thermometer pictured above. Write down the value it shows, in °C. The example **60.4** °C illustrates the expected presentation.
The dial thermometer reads **60** °C
